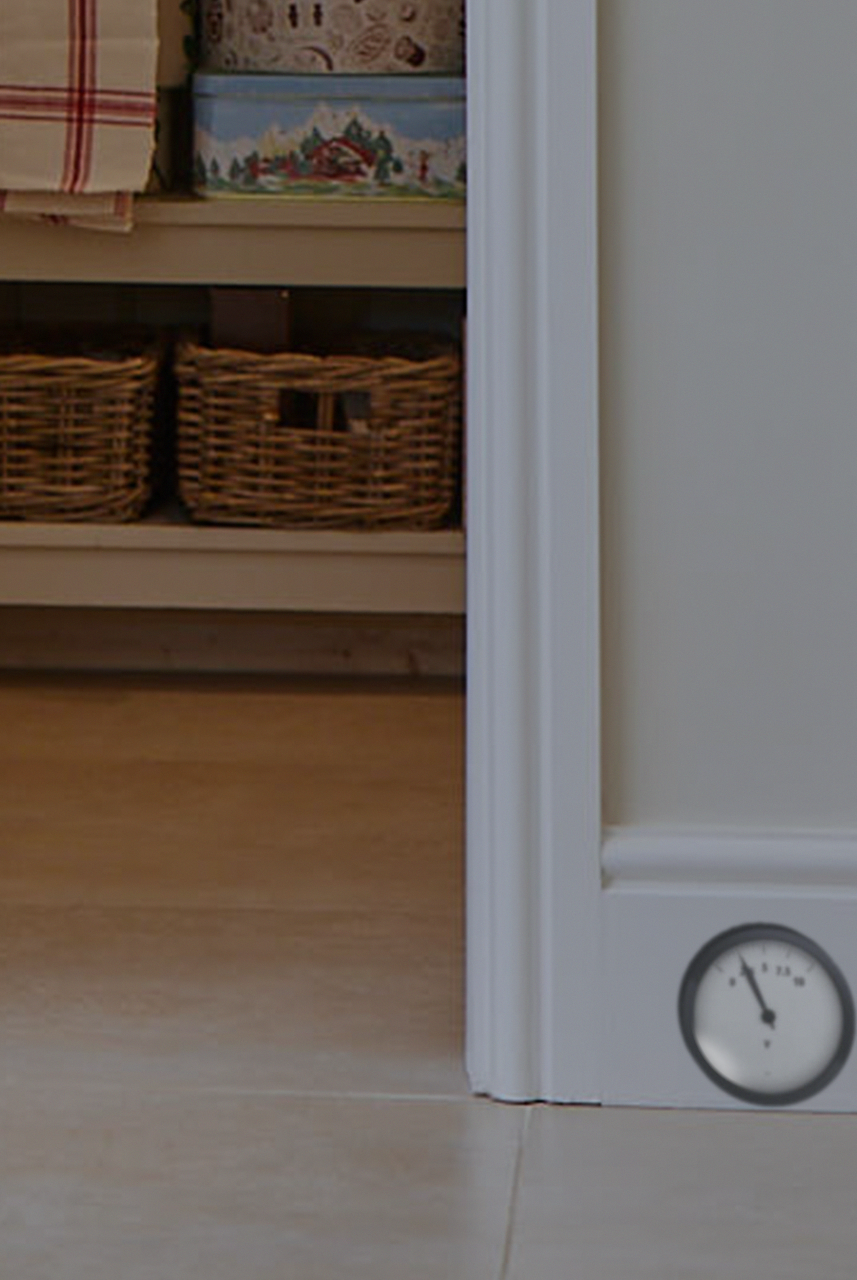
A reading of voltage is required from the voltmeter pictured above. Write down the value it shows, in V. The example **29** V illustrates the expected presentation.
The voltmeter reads **2.5** V
